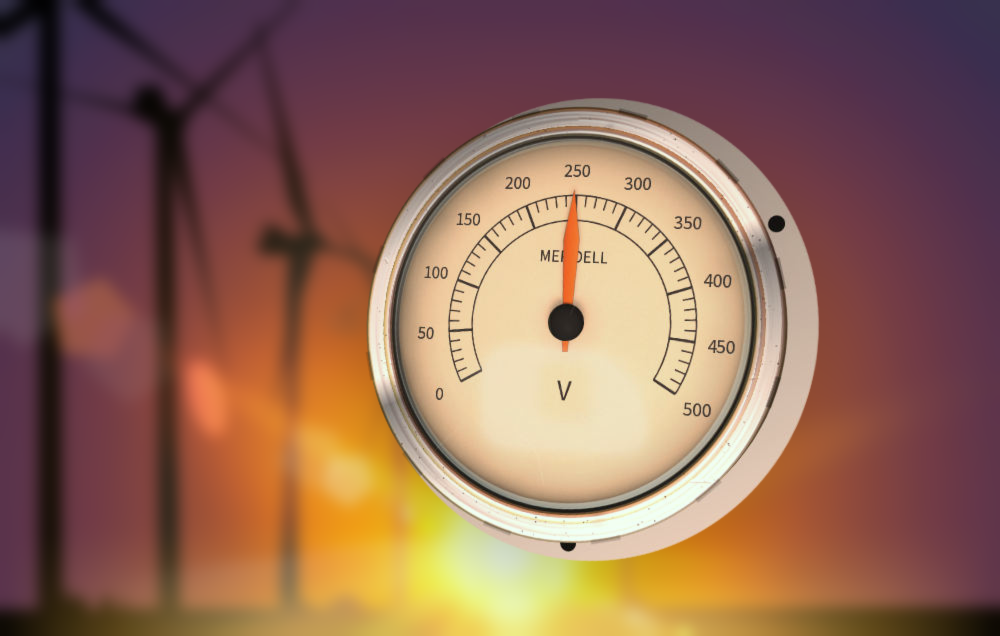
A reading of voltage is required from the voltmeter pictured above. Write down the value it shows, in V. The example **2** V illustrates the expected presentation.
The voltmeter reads **250** V
